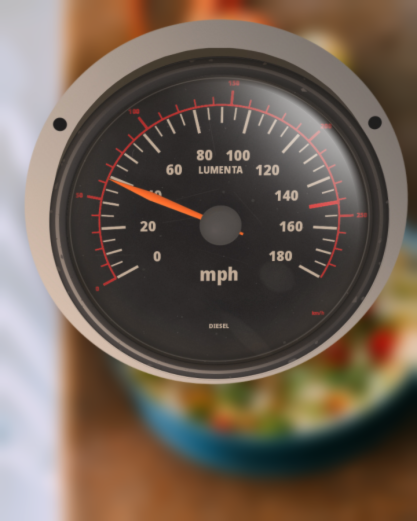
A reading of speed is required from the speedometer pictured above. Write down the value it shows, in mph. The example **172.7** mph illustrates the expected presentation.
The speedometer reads **40** mph
